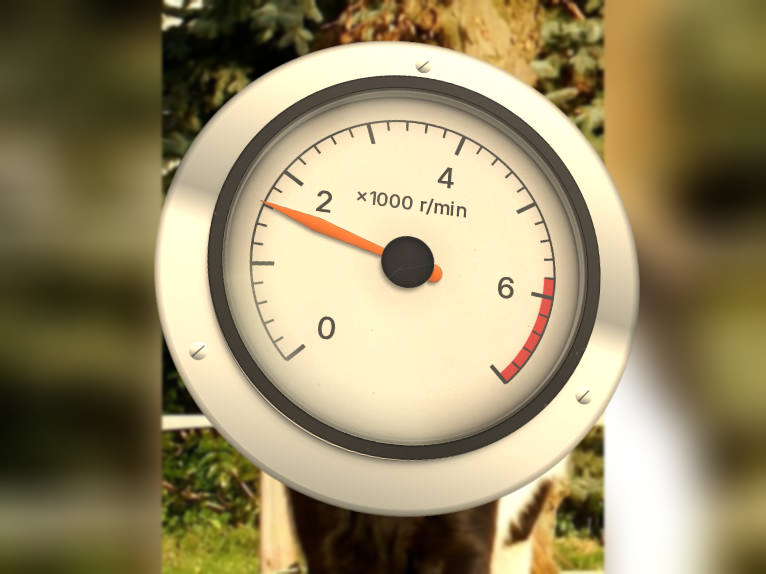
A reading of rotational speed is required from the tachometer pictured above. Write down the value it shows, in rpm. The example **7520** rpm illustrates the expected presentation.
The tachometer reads **1600** rpm
